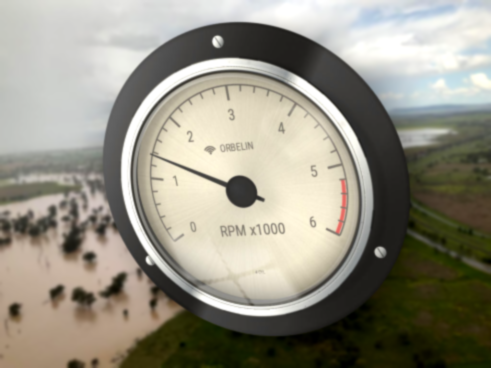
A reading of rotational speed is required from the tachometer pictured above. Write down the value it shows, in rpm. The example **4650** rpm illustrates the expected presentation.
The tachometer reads **1400** rpm
